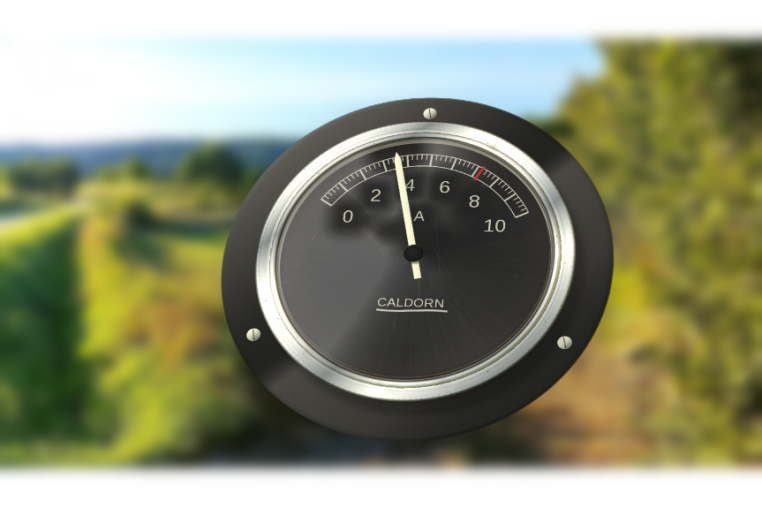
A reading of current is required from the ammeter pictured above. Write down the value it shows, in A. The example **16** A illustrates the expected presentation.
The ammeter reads **3.6** A
